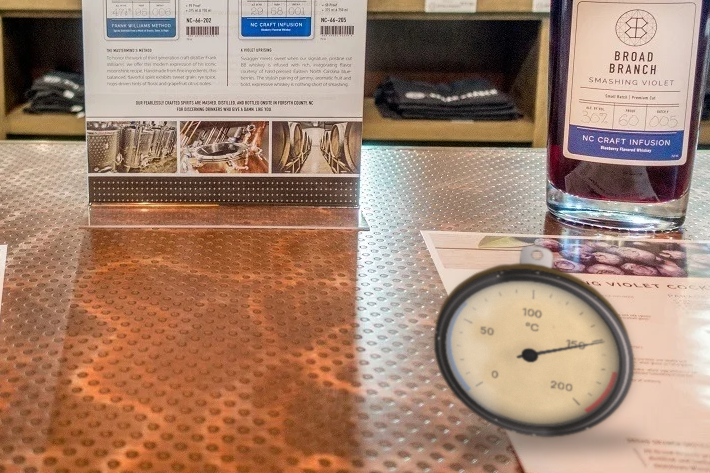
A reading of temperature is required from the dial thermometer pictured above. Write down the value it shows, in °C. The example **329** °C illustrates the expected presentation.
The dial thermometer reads **150** °C
